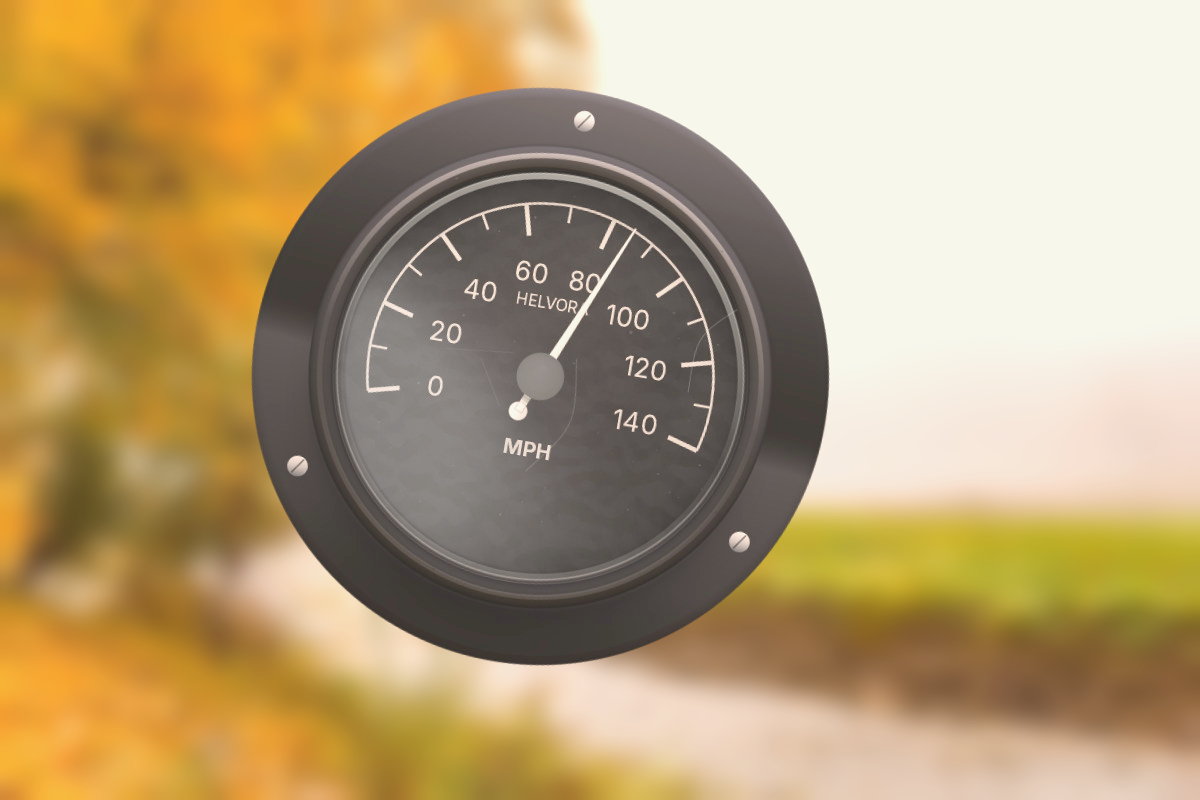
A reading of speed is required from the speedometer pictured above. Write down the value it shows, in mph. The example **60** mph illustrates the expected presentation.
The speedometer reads **85** mph
